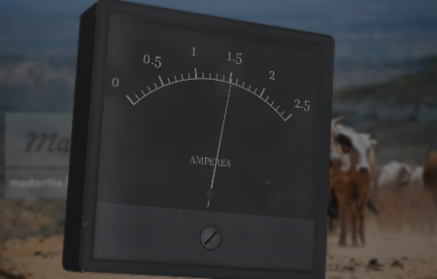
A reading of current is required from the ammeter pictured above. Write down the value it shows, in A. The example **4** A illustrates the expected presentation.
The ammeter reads **1.5** A
